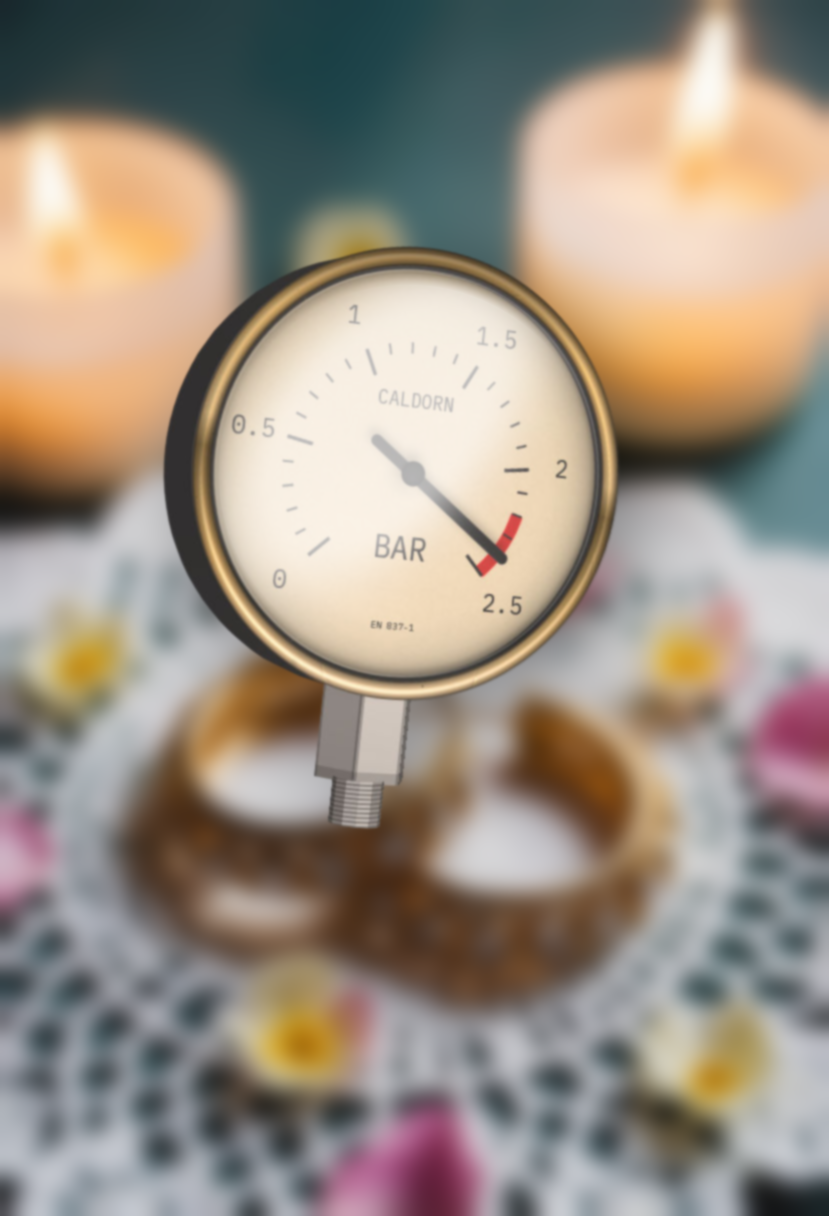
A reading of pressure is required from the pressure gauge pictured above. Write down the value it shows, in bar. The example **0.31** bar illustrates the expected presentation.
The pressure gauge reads **2.4** bar
